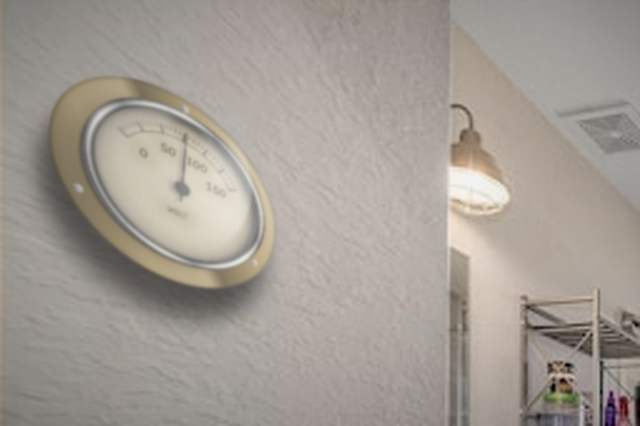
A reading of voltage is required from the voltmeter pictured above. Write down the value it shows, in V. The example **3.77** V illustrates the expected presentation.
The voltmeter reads **75** V
